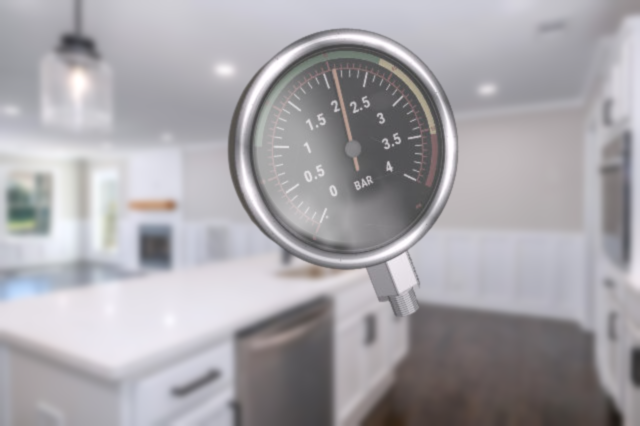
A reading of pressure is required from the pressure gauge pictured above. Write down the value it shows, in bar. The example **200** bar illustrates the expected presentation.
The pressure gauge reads **2.1** bar
